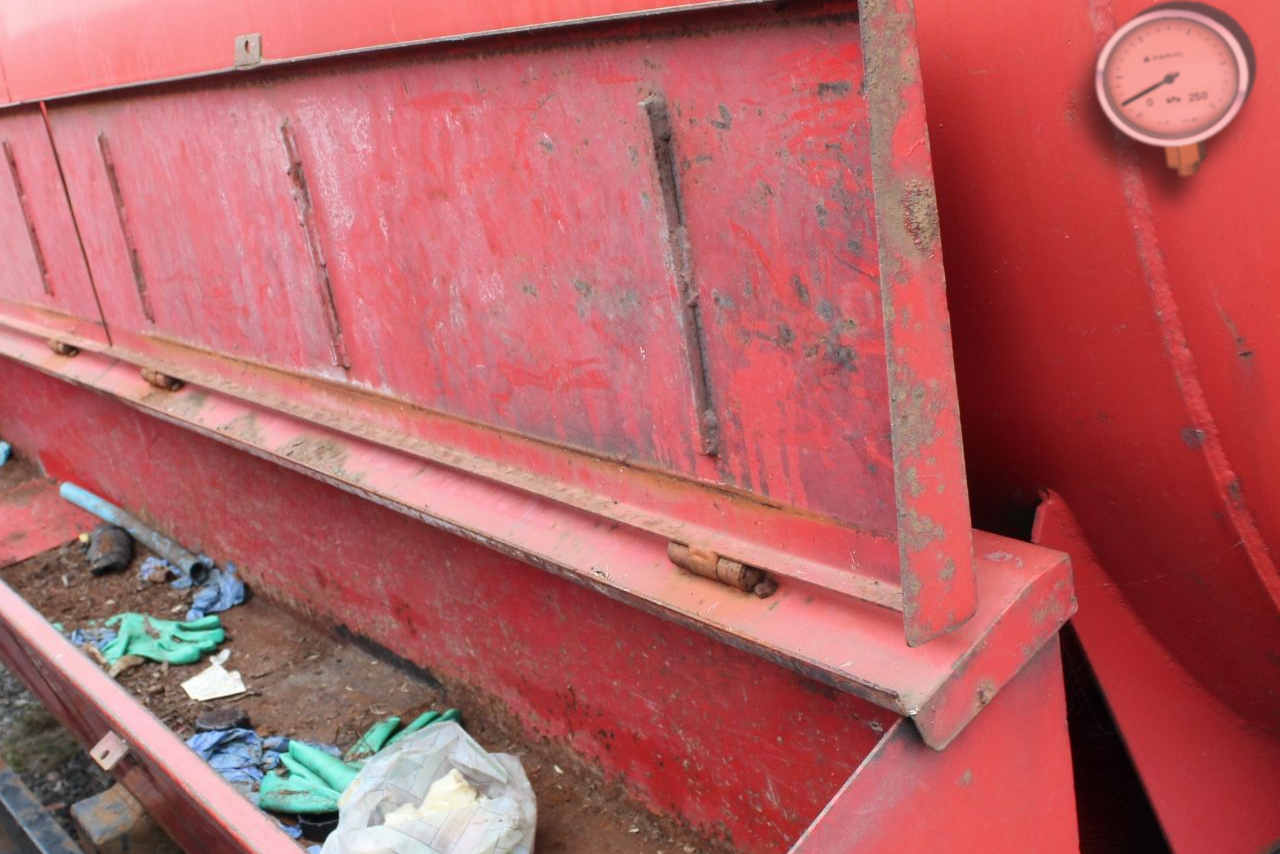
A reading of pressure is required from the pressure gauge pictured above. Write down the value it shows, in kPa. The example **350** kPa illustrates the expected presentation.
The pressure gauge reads **20** kPa
